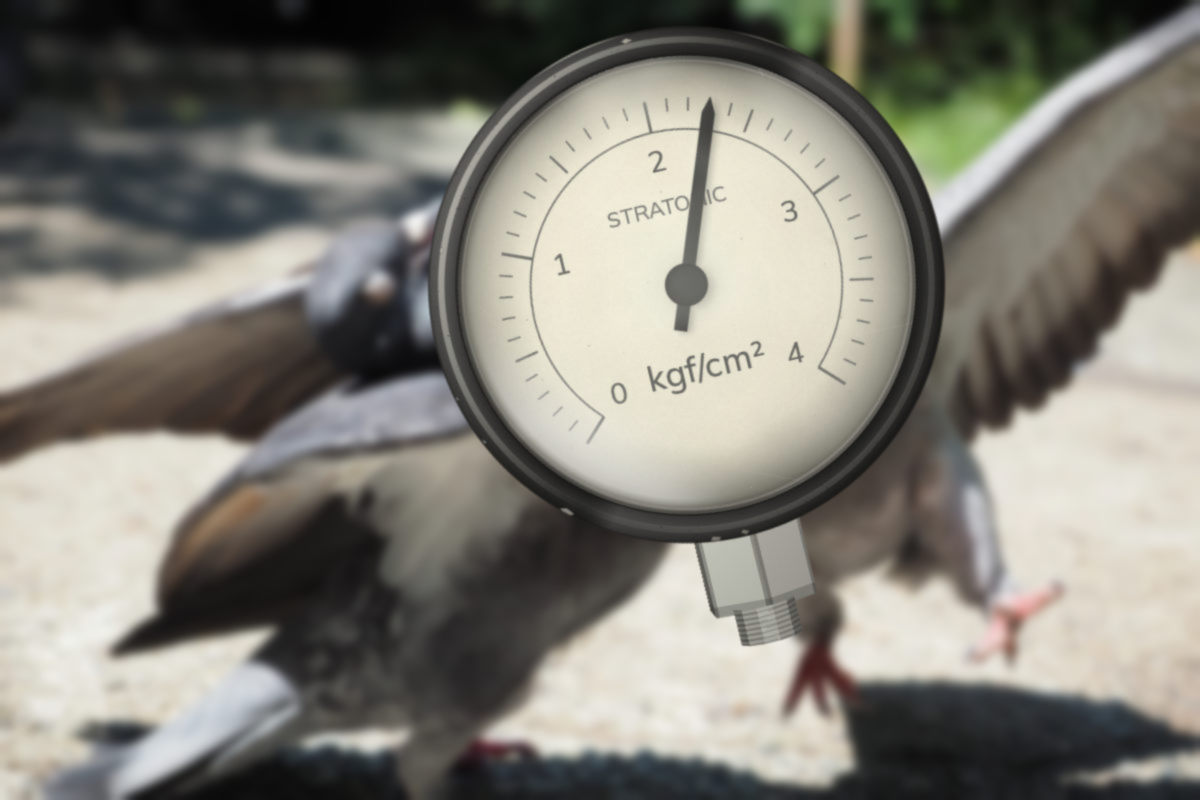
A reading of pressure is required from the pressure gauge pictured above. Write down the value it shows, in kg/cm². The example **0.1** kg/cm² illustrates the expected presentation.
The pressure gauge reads **2.3** kg/cm²
